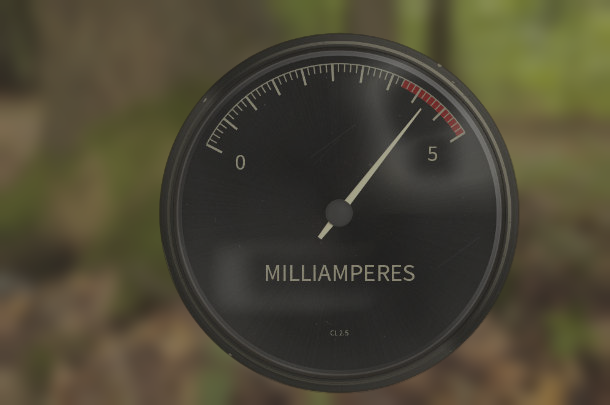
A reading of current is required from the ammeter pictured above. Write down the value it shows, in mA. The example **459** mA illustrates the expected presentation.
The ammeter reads **4.2** mA
